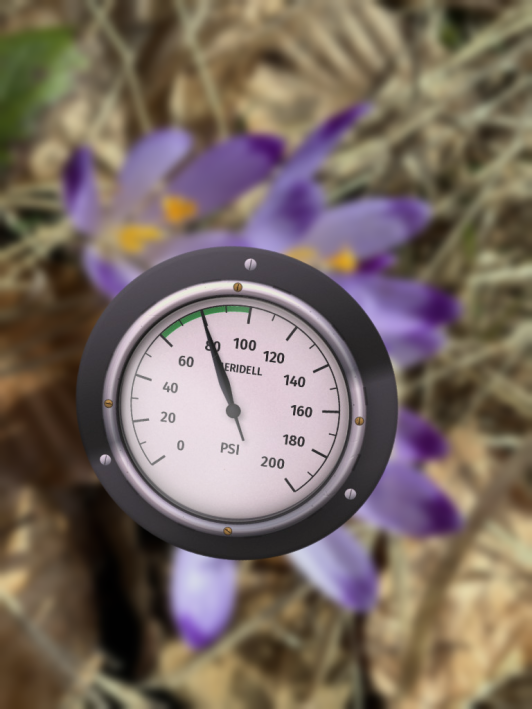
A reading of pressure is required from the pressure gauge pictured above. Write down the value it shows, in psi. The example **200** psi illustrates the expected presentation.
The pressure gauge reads **80** psi
